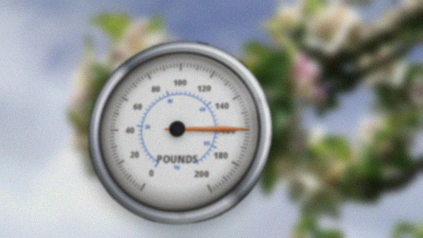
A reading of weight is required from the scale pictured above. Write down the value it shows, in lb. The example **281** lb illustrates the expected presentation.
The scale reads **160** lb
